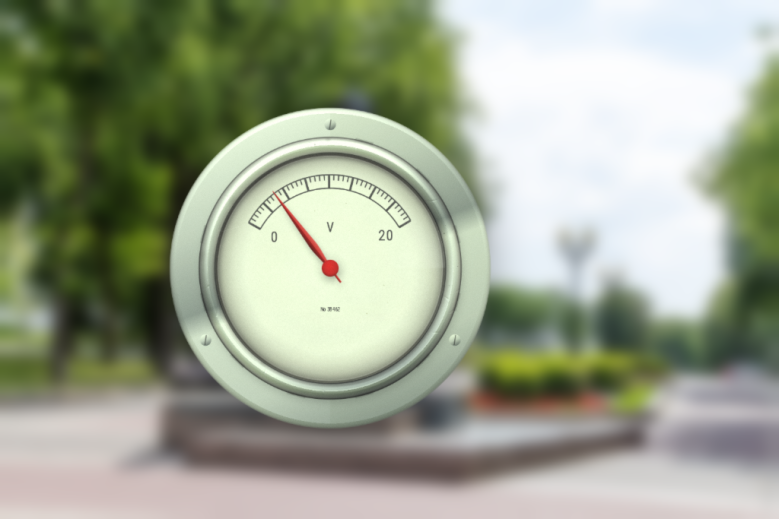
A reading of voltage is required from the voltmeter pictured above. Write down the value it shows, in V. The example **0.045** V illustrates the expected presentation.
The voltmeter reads **4** V
